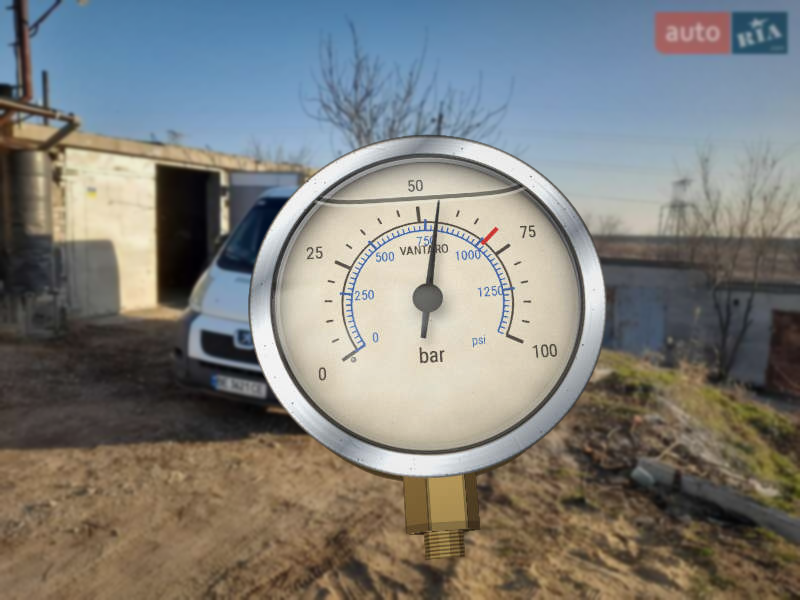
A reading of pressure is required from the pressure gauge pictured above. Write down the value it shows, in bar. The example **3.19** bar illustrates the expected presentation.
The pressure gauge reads **55** bar
